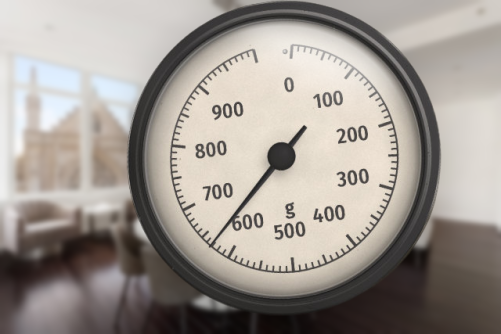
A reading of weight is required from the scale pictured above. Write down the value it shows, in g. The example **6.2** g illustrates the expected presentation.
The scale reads **630** g
